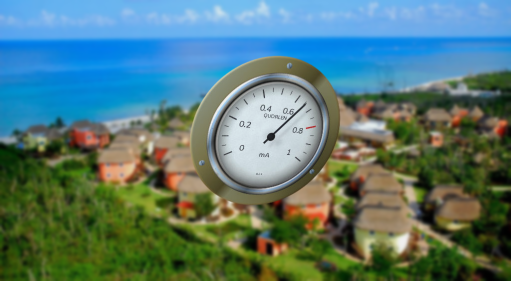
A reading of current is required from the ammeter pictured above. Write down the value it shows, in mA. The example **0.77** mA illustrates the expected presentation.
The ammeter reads **0.65** mA
